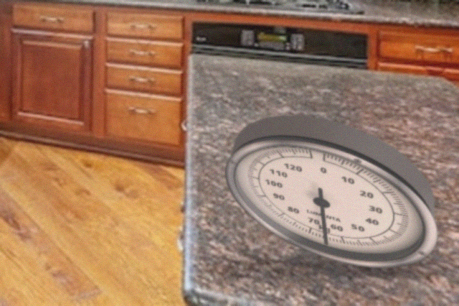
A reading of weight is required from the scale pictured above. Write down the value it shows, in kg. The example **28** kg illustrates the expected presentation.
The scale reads **65** kg
